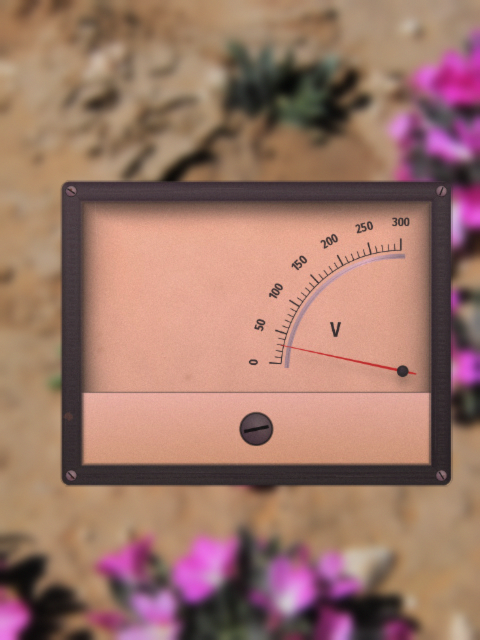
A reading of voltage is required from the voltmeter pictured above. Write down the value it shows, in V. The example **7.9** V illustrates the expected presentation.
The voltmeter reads **30** V
